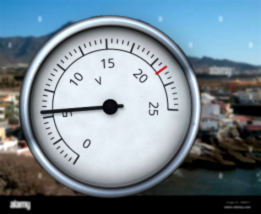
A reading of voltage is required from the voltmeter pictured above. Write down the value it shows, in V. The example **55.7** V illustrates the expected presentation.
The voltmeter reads **5.5** V
